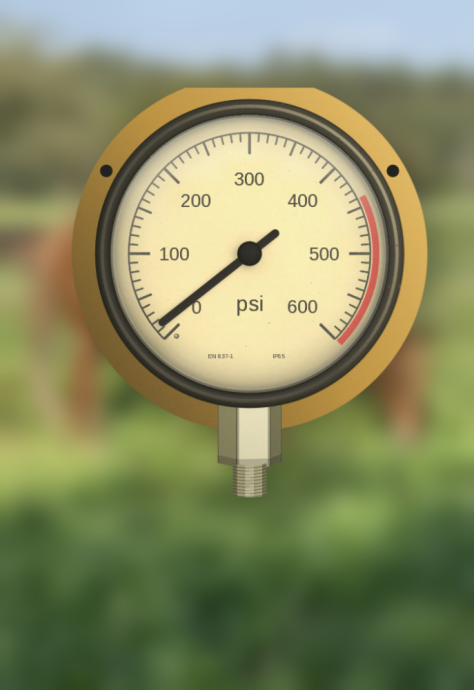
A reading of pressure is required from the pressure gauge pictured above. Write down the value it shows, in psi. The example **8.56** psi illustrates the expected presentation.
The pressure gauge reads **15** psi
